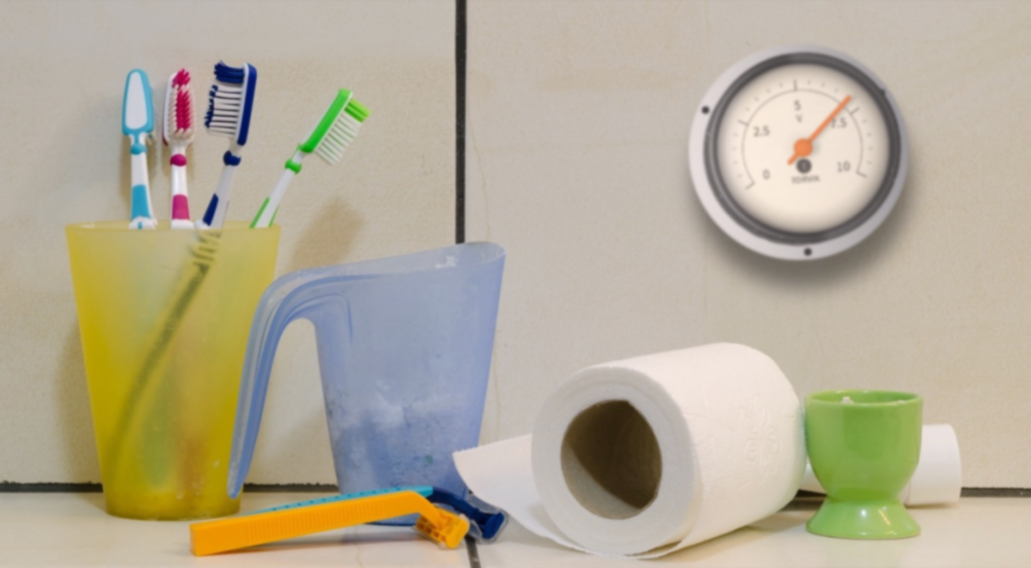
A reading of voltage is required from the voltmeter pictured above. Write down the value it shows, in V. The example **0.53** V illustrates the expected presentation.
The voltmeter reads **7** V
